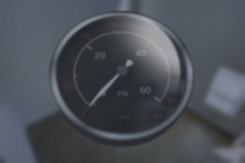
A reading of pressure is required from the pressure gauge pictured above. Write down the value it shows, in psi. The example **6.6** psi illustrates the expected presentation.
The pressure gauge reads **0** psi
